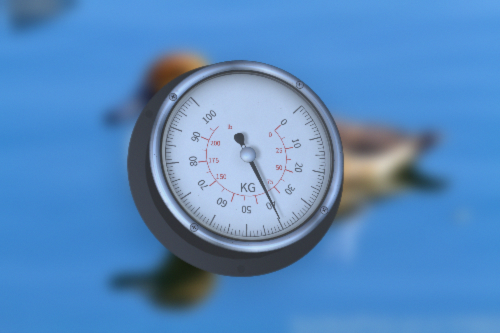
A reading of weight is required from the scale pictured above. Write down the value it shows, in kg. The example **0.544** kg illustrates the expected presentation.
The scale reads **40** kg
